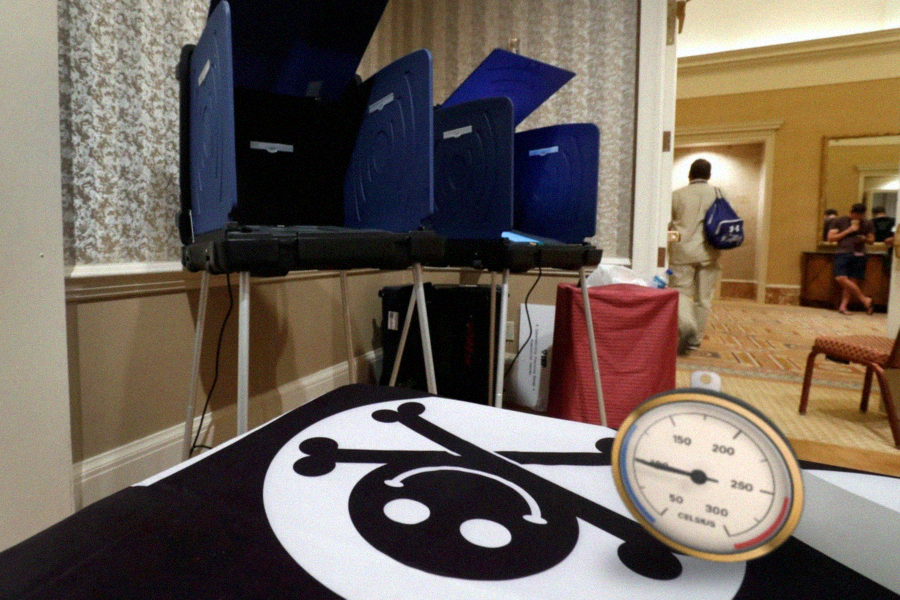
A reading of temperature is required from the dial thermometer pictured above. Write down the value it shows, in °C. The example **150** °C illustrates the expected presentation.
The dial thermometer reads **100** °C
